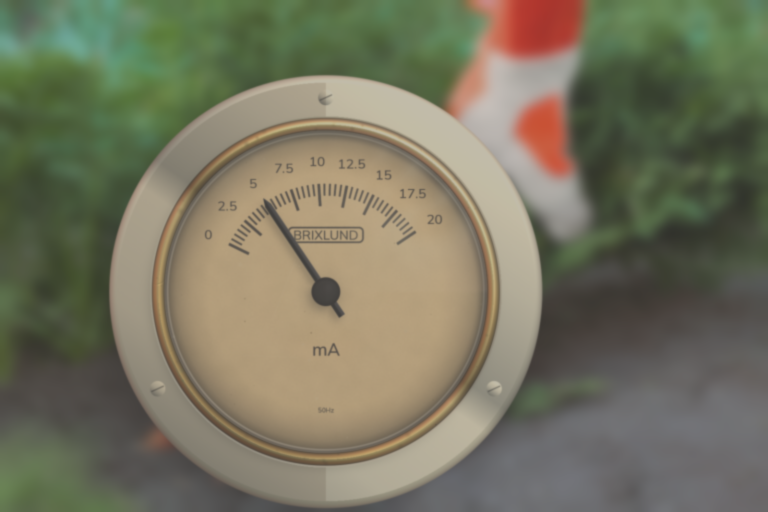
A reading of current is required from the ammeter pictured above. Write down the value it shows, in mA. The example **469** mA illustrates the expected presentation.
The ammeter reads **5** mA
